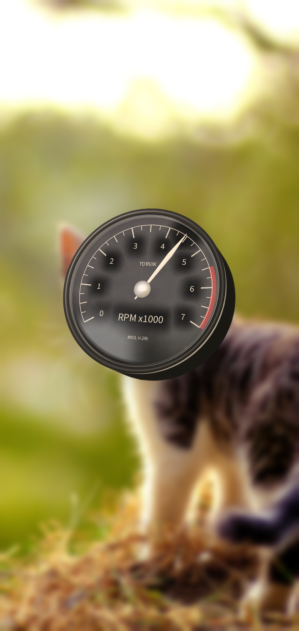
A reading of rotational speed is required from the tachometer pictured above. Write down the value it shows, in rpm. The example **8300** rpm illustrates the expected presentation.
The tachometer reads **4500** rpm
